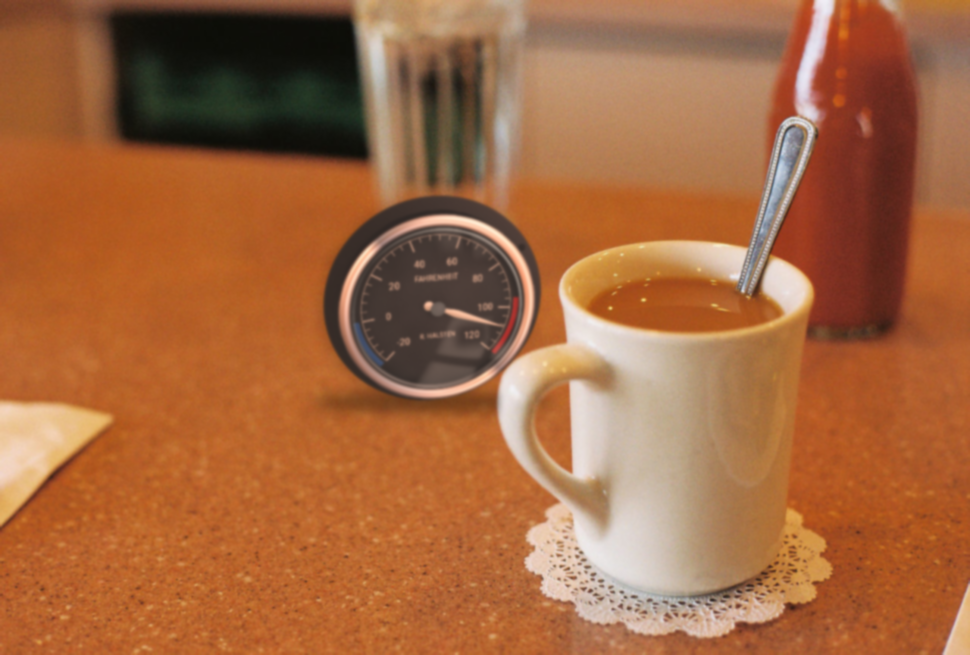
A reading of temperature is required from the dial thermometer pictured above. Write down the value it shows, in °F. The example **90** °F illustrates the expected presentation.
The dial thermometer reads **108** °F
